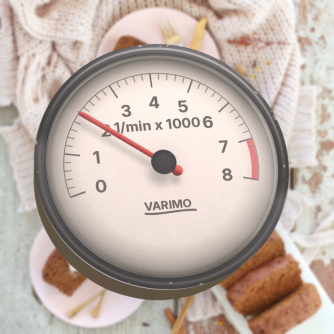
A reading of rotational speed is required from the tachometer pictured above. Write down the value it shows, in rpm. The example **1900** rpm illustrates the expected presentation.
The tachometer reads **2000** rpm
